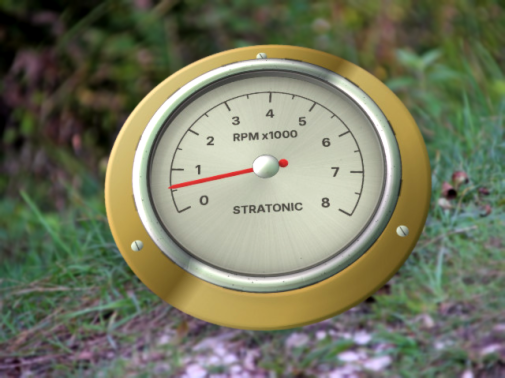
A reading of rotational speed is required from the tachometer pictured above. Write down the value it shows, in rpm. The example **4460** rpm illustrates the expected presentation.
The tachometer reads **500** rpm
